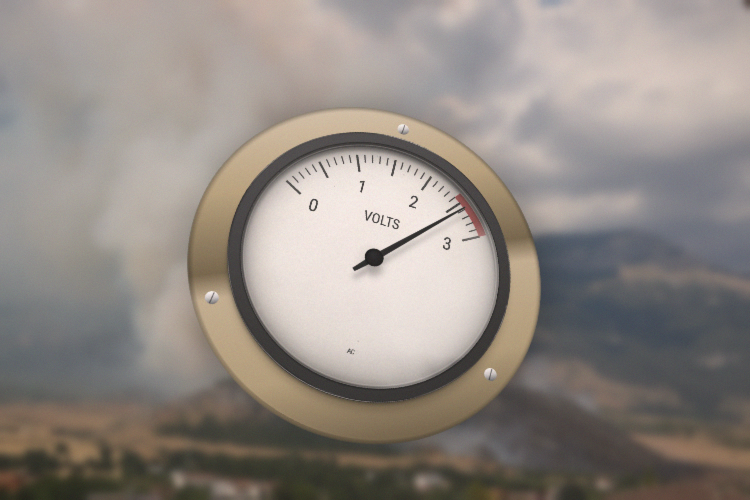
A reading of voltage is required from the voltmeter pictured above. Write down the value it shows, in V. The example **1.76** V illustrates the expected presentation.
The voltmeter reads **2.6** V
